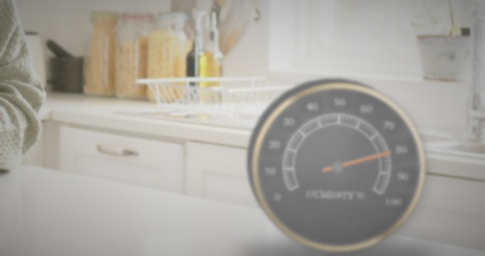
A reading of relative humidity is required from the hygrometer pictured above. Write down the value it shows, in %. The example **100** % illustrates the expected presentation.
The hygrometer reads **80** %
